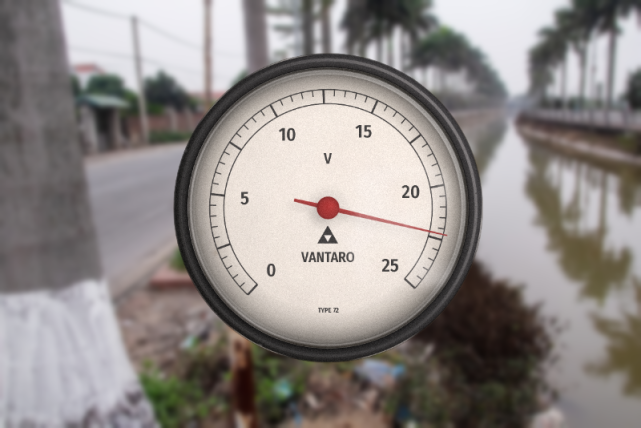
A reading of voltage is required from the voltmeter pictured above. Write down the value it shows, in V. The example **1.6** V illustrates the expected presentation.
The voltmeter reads **22.25** V
